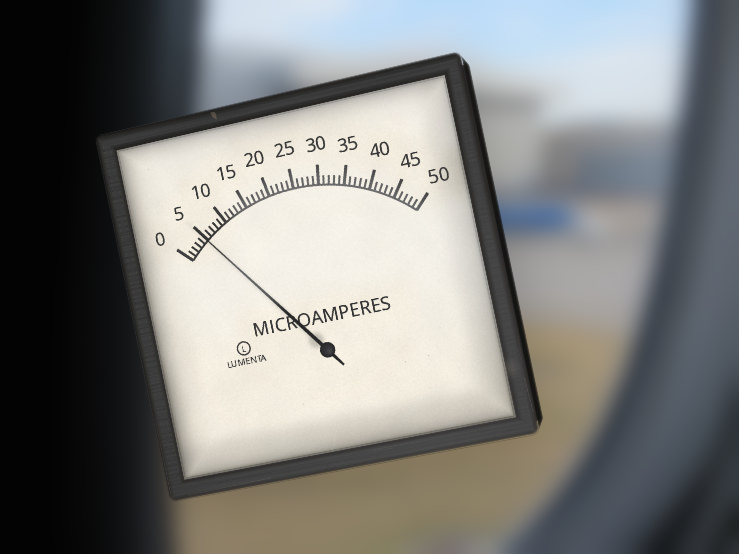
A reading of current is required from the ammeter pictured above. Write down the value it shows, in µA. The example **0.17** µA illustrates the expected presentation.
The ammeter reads **5** µA
